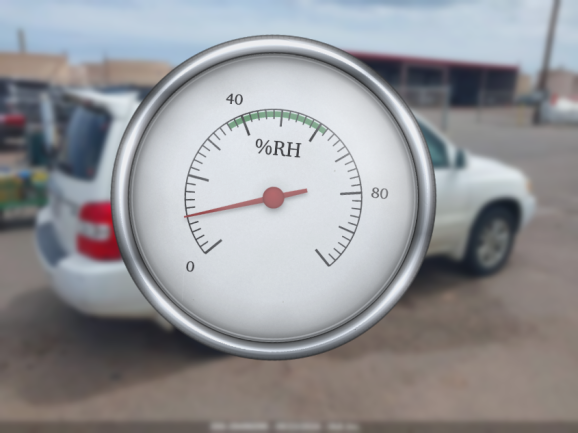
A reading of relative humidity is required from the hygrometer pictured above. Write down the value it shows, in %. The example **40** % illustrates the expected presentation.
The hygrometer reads **10** %
